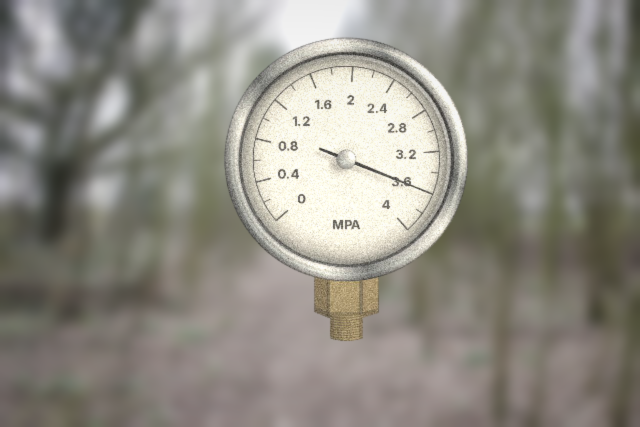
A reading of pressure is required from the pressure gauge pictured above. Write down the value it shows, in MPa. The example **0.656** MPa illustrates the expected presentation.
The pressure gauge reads **3.6** MPa
